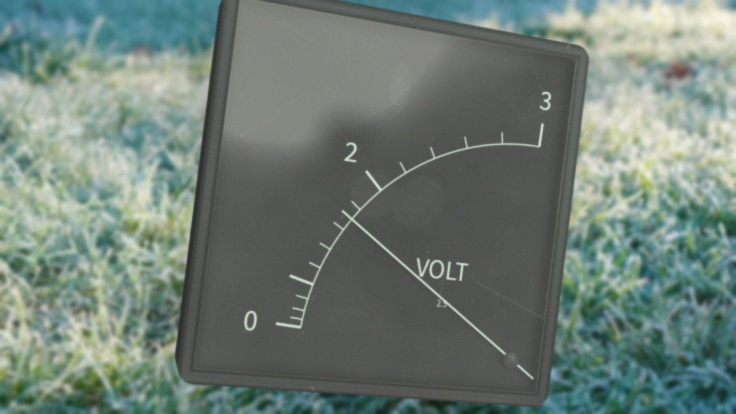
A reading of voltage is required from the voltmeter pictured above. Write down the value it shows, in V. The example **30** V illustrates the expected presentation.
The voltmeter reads **1.7** V
